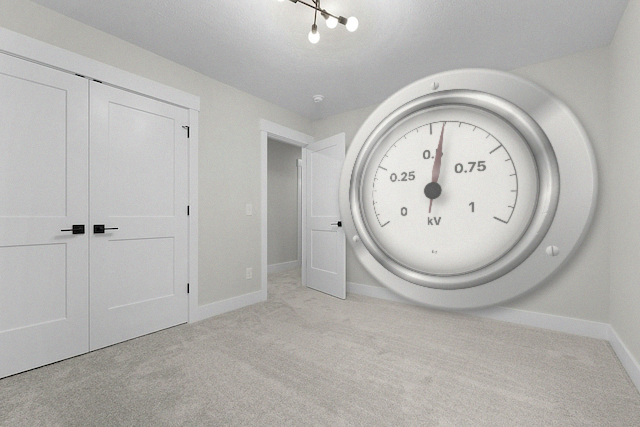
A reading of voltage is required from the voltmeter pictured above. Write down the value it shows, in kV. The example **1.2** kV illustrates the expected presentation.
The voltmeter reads **0.55** kV
